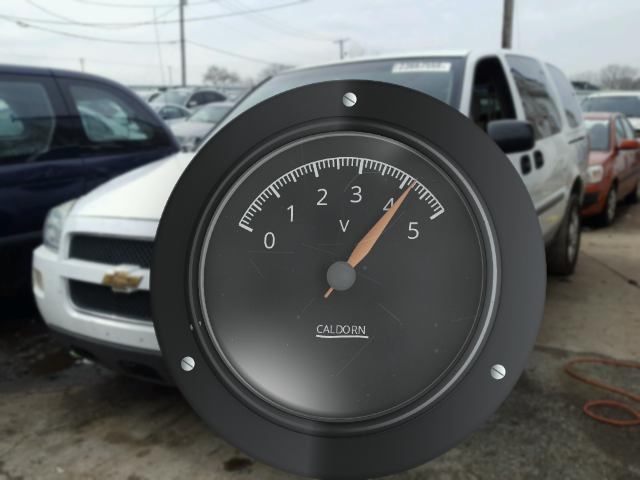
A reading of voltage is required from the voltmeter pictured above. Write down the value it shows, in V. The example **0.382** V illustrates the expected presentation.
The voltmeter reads **4.2** V
